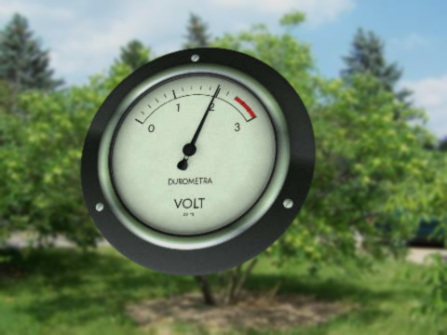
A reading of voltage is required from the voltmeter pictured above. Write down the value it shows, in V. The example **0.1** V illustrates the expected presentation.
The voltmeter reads **2** V
